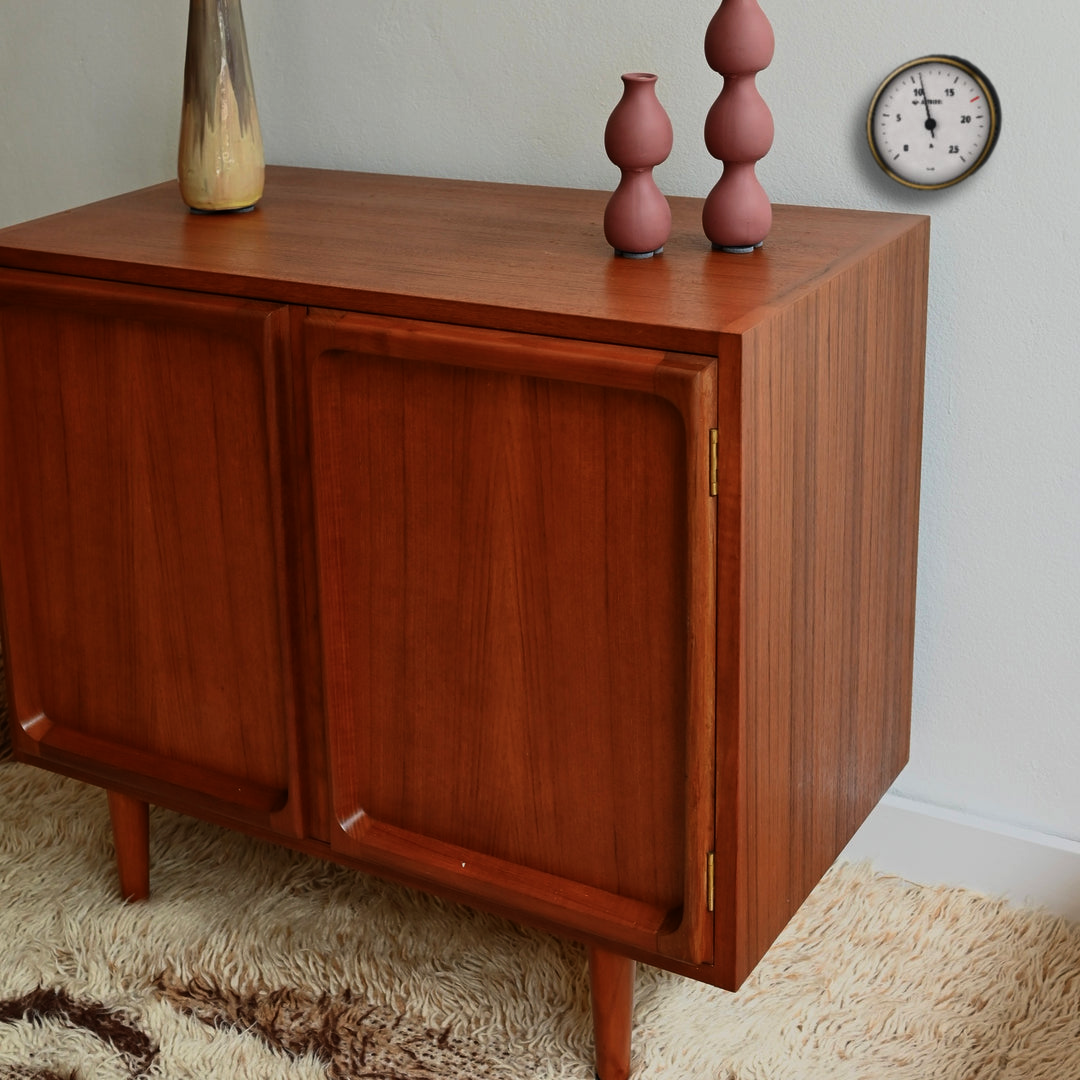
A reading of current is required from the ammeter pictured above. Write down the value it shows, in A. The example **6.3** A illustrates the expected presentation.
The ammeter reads **11** A
